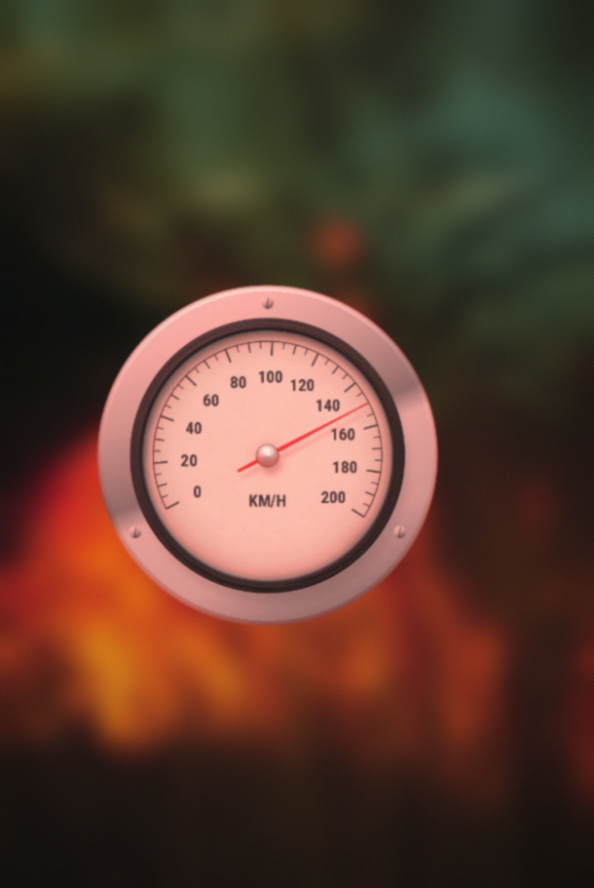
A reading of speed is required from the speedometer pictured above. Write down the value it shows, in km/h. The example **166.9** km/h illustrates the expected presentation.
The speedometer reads **150** km/h
